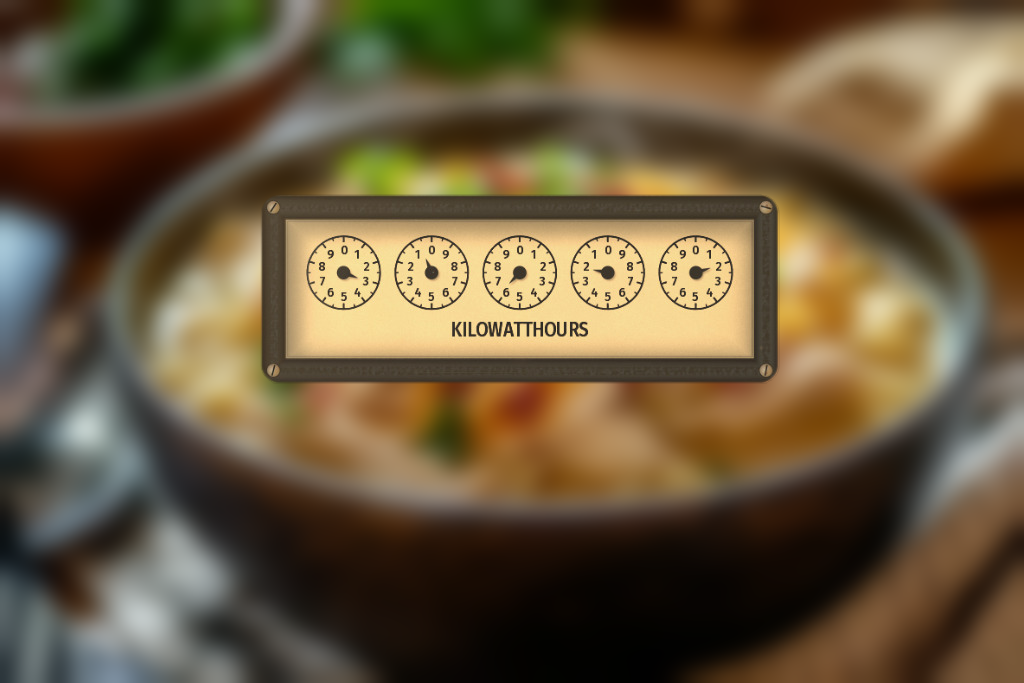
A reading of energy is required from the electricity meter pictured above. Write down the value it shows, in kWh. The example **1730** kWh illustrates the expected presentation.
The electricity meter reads **30622** kWh
